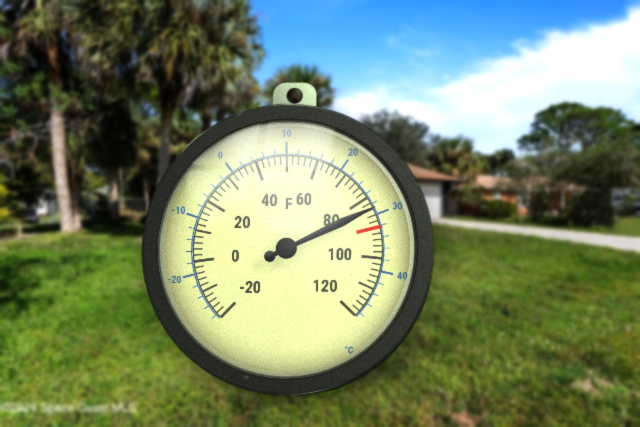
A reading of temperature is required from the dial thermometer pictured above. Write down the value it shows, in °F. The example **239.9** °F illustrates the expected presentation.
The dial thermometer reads **84** °F
